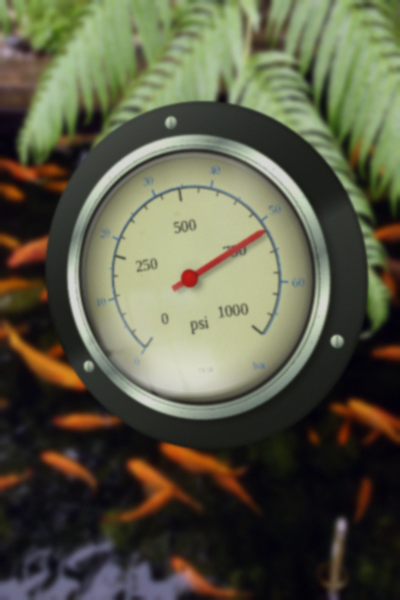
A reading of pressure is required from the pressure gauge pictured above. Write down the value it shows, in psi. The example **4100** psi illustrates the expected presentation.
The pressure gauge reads **750** psi
